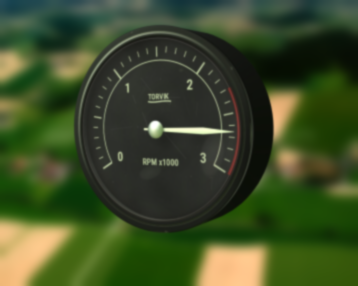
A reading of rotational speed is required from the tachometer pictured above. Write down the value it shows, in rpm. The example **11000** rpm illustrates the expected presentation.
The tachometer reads **2650** rpm
